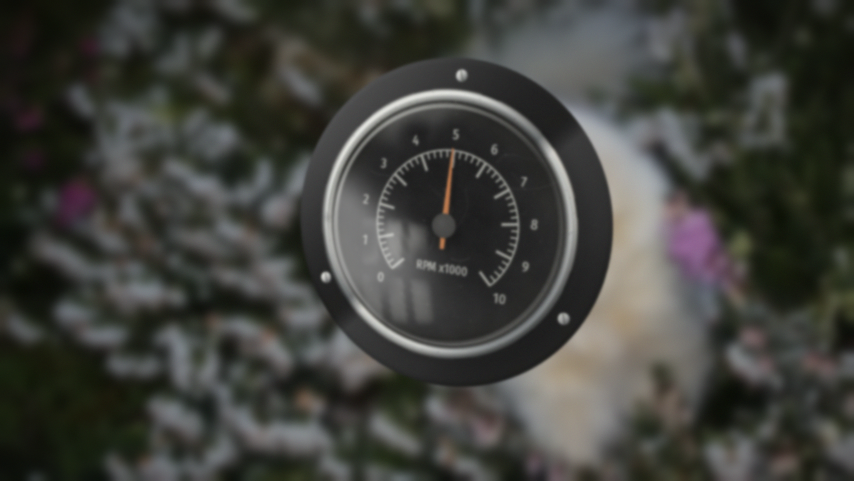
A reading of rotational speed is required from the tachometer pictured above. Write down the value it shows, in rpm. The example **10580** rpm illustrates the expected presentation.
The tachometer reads **5000** rpm
